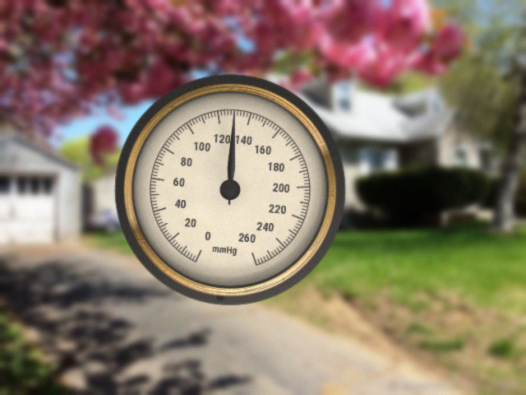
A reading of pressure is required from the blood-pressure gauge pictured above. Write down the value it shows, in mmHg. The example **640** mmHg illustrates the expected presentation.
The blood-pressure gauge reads **130** mmHg
